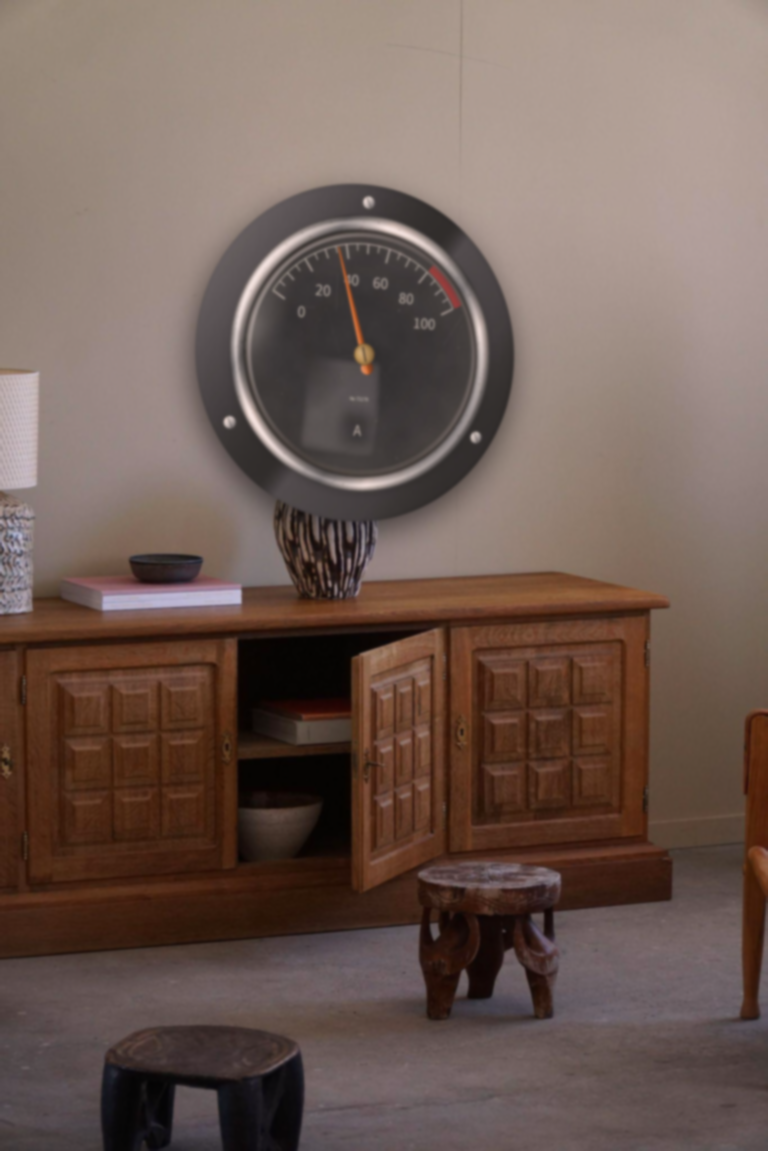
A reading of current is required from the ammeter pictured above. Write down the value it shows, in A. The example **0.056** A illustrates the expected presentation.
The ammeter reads **35** A
